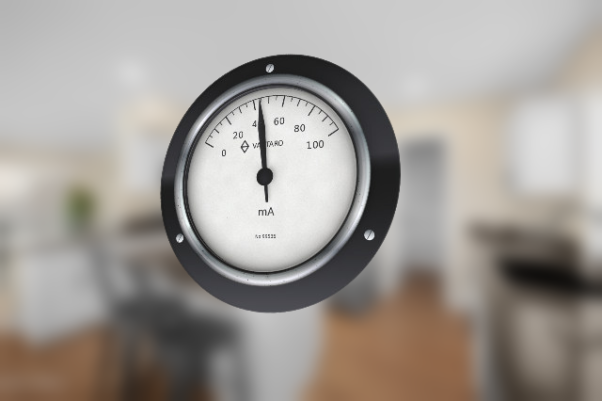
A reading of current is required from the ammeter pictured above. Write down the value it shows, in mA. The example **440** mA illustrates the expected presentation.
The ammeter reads **45** mA
